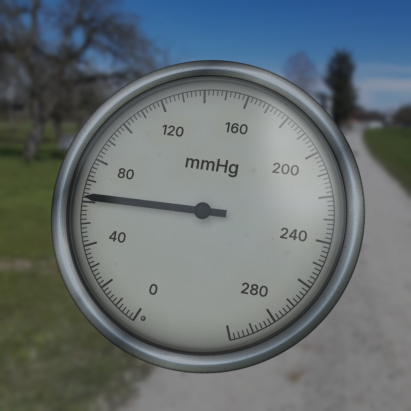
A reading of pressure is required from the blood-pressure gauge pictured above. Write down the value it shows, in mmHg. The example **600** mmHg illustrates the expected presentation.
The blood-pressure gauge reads **62** mmHg
